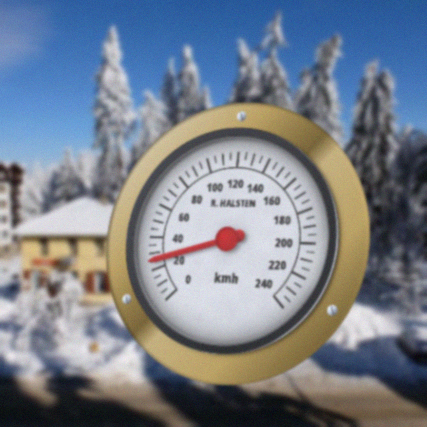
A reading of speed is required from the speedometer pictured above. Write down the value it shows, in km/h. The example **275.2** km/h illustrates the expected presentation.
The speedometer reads **25** km/h
